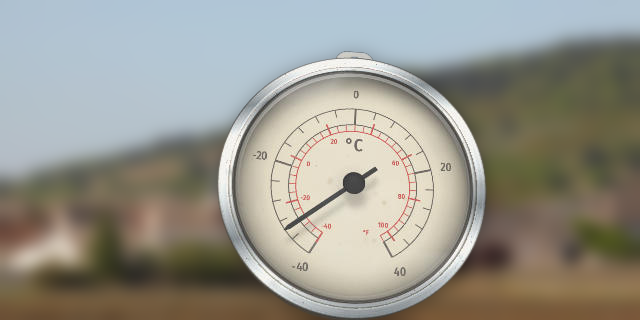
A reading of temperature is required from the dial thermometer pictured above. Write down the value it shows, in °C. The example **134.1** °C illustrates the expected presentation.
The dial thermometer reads **-34** °C
